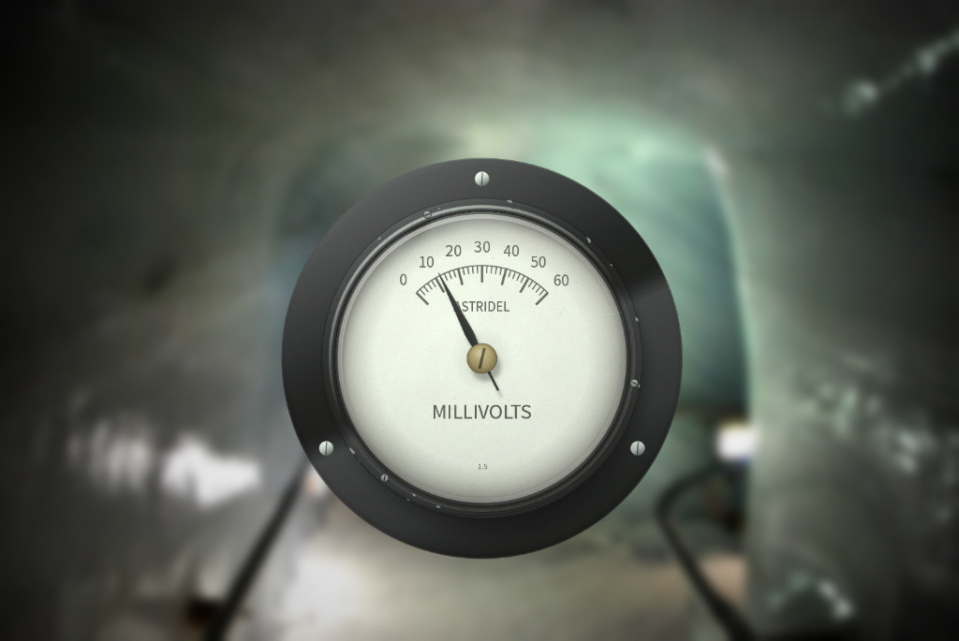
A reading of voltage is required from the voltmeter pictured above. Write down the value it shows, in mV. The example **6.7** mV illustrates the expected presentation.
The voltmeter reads **12** mV
